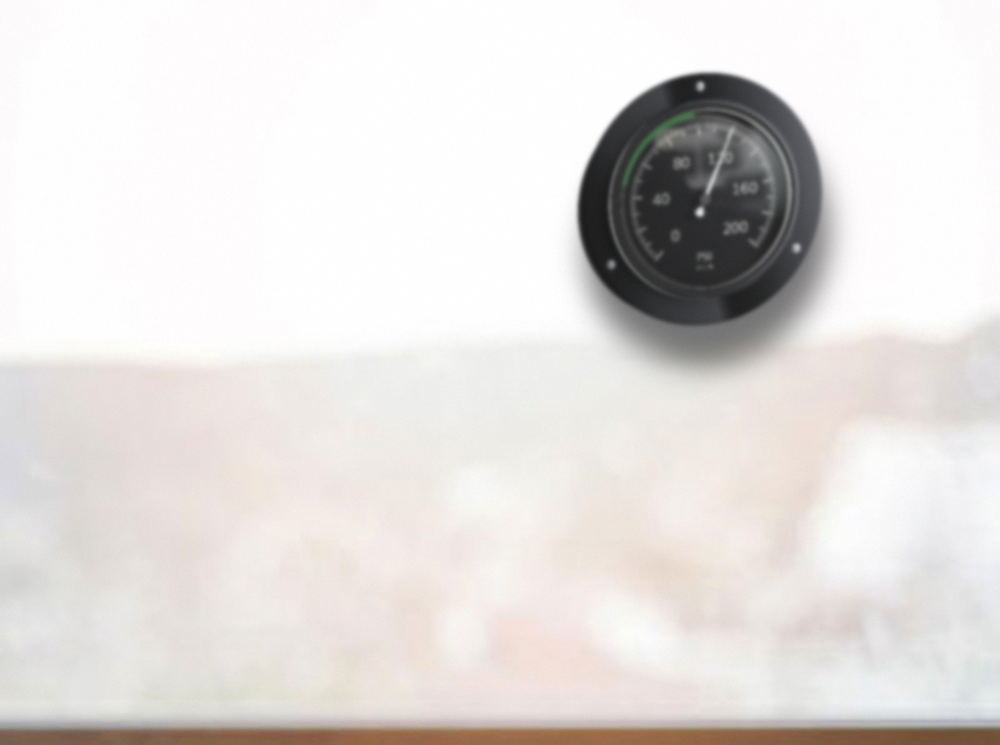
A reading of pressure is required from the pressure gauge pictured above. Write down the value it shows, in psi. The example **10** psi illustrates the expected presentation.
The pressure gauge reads **120** psi
